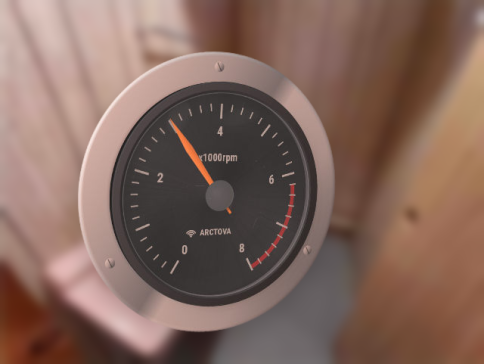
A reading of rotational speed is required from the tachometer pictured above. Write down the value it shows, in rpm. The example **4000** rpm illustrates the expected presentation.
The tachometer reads **3000** rpm
